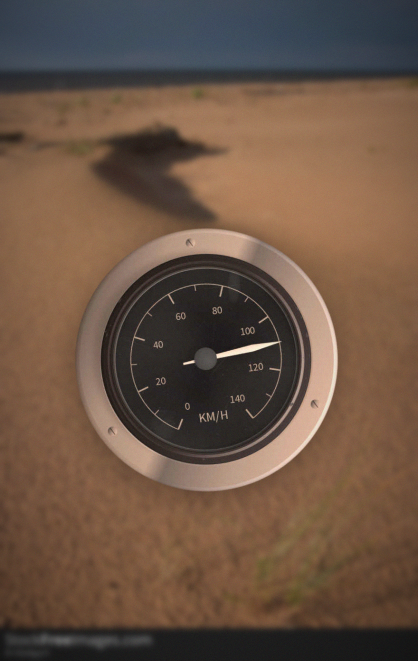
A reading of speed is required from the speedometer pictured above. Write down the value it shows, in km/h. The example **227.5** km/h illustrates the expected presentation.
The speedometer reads **110** km/h
